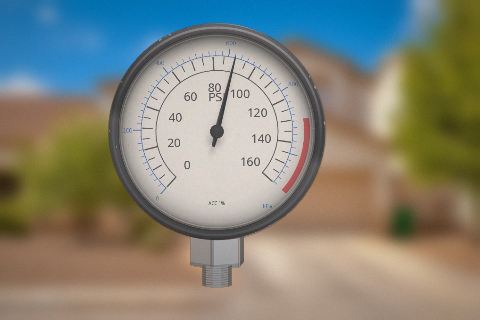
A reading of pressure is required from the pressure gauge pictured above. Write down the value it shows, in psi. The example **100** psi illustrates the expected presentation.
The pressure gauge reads **90** psi
